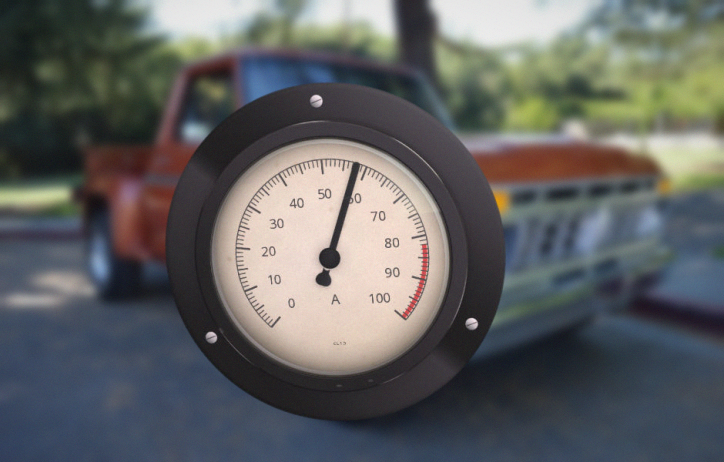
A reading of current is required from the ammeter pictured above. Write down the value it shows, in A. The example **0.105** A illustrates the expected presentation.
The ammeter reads **58** A
